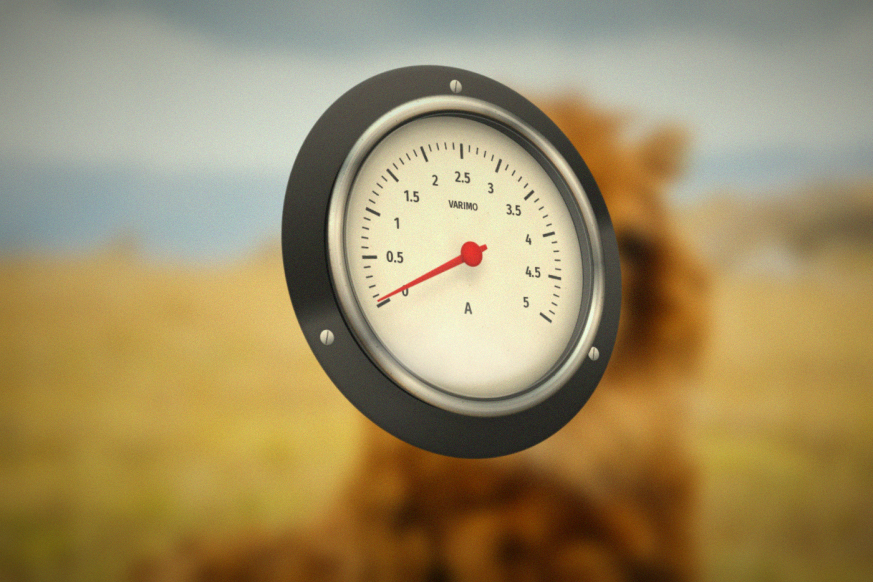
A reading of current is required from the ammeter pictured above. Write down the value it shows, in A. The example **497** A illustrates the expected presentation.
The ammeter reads **0.05** A
